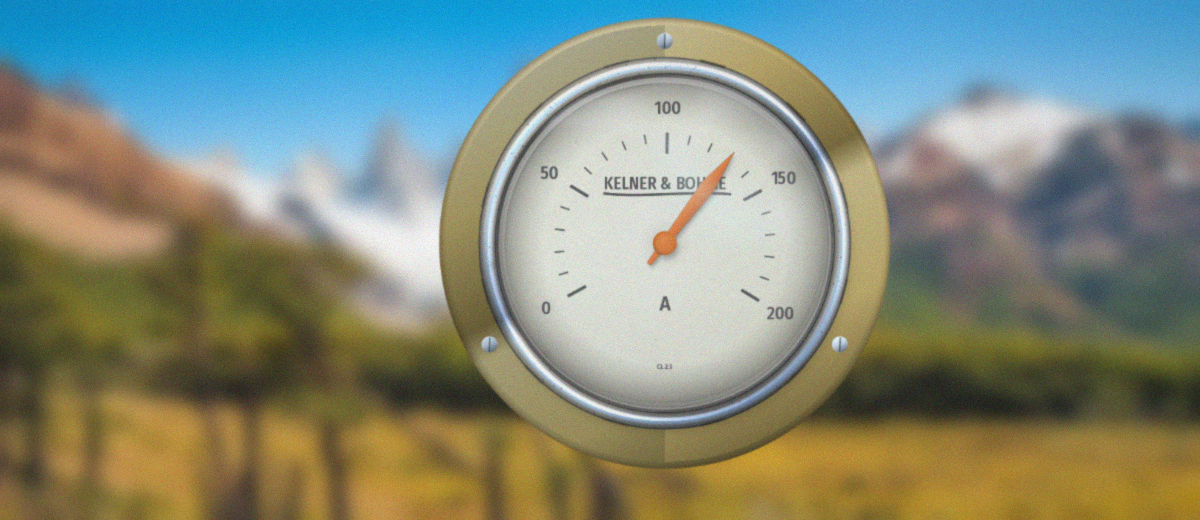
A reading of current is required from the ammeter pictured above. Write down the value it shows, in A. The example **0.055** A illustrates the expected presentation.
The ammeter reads **130** A
